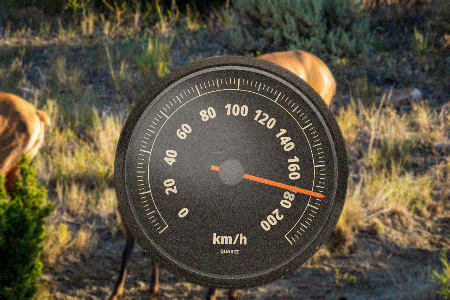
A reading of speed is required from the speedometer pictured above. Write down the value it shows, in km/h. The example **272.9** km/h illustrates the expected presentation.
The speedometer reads **174** km/h
